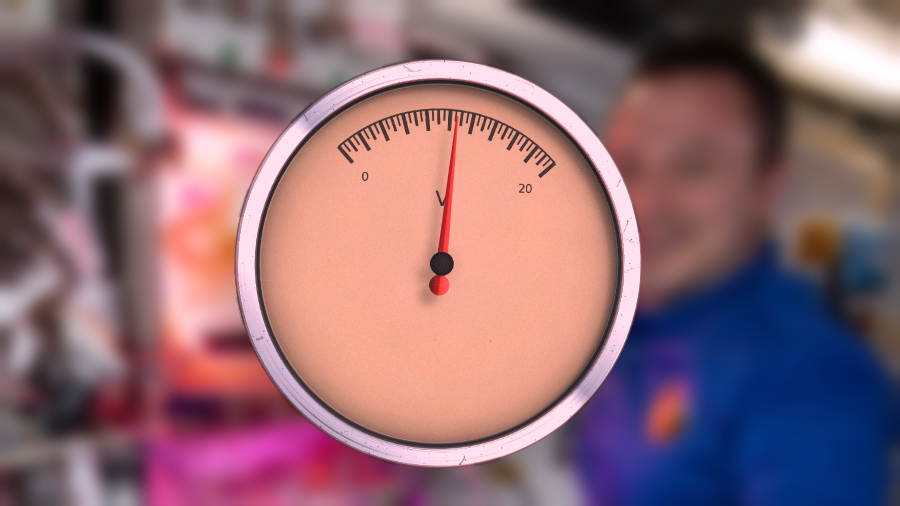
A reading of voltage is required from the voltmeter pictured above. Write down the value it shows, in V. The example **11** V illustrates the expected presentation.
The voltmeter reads **10.5** V
